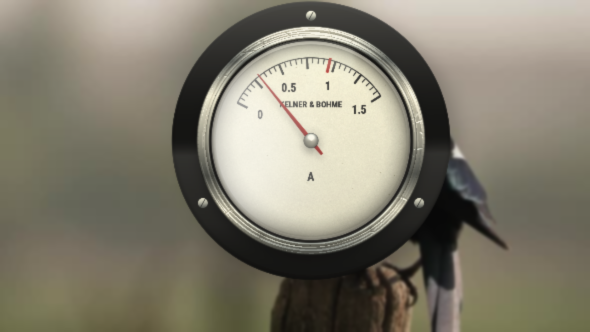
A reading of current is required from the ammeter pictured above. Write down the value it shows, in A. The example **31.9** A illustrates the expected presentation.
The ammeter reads **0.3** A
